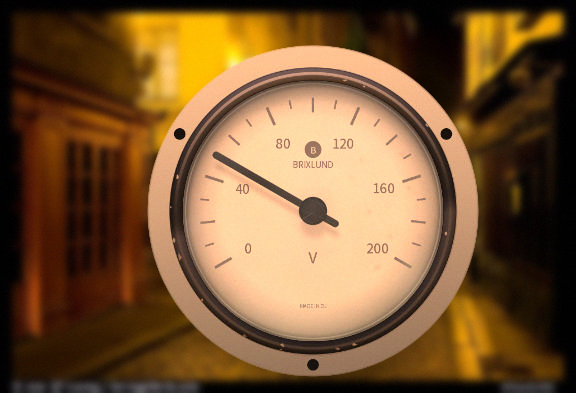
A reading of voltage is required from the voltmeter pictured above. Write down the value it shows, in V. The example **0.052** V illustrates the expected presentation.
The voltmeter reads **50** V
